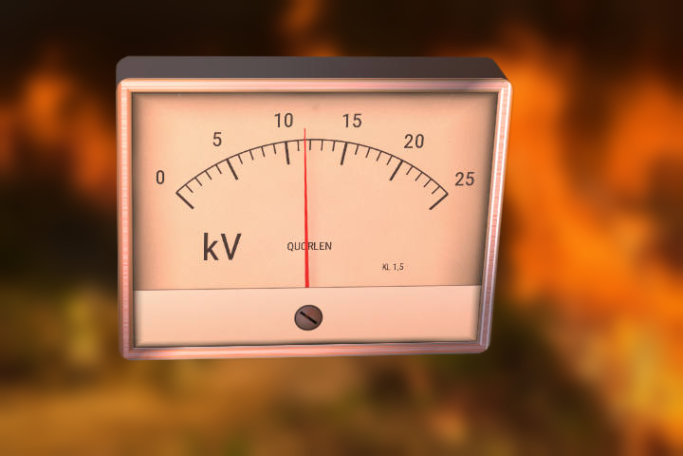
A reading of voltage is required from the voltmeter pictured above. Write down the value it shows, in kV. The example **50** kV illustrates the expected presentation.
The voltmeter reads **11.5** kV
